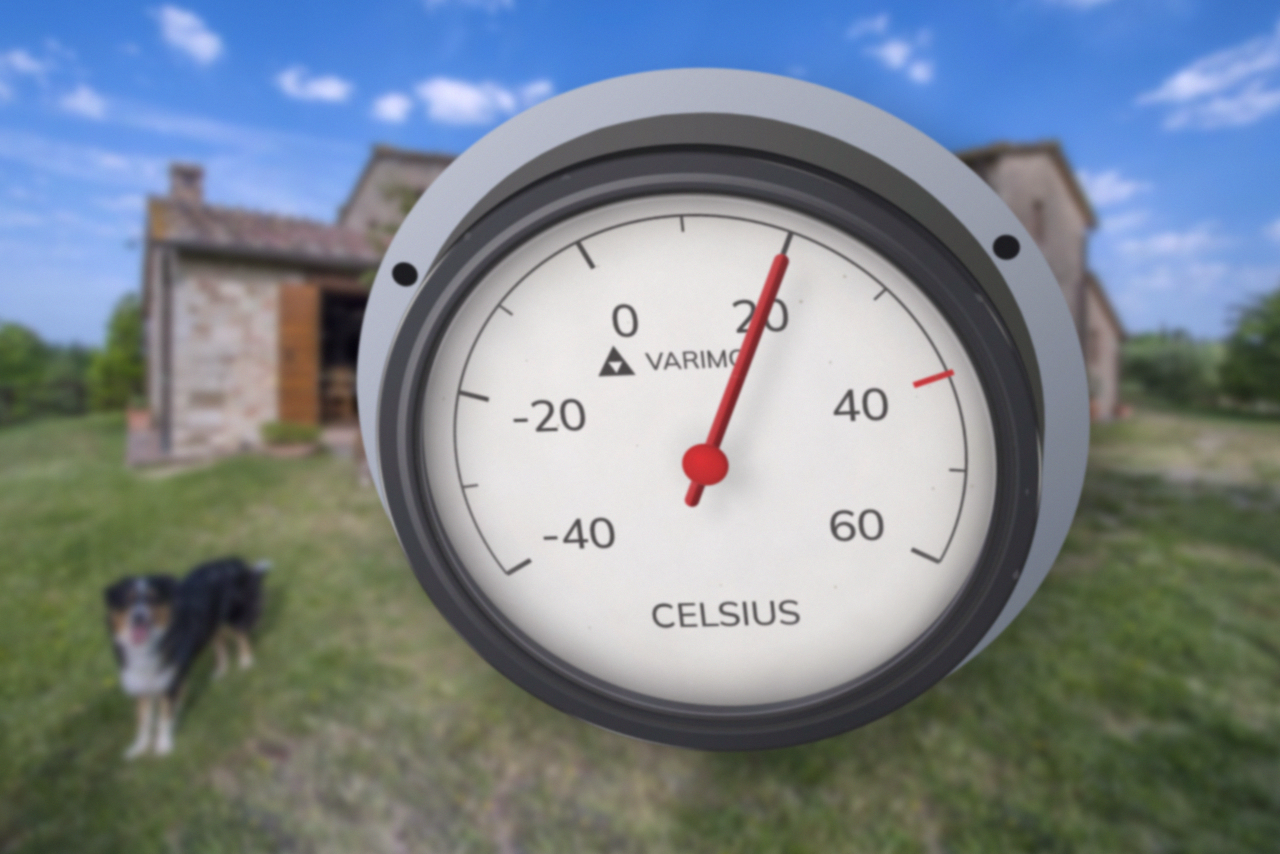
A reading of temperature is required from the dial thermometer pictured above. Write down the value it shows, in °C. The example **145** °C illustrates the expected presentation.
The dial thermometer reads **20** °C
